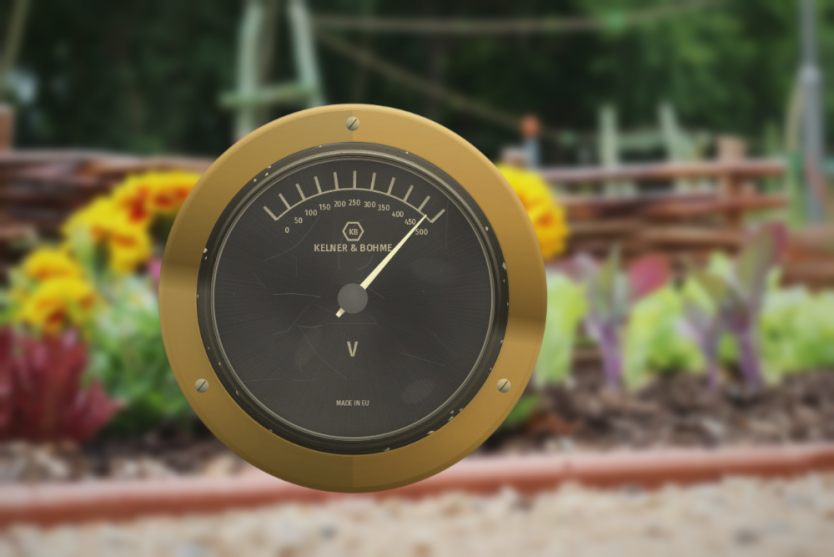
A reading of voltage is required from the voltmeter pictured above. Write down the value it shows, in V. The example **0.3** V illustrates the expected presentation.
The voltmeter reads **475** V
